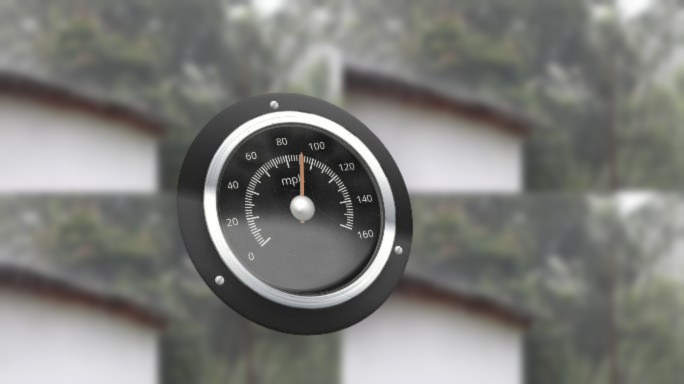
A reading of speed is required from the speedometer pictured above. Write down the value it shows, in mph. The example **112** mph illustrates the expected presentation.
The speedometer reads **90** mph
